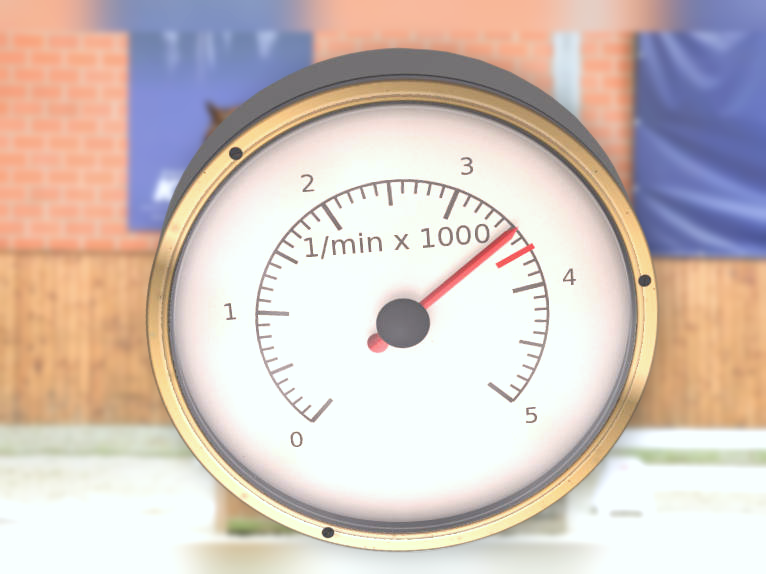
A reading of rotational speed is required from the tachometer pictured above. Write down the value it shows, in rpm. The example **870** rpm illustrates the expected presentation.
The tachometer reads **3500** rpm
